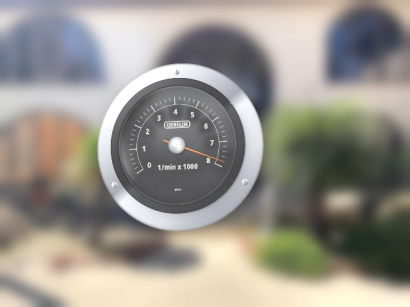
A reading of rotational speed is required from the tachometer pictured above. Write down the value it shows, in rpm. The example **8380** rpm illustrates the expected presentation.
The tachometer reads **7800** rpm
